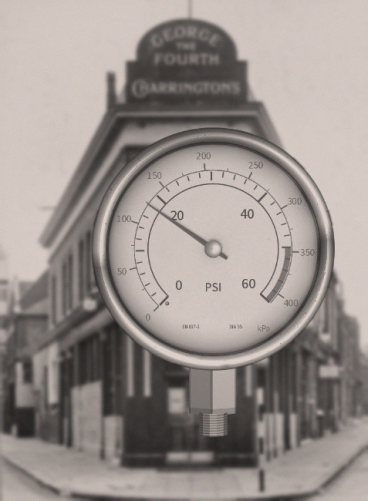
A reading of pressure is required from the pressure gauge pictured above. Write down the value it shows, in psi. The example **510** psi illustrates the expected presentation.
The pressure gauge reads **18** psi
